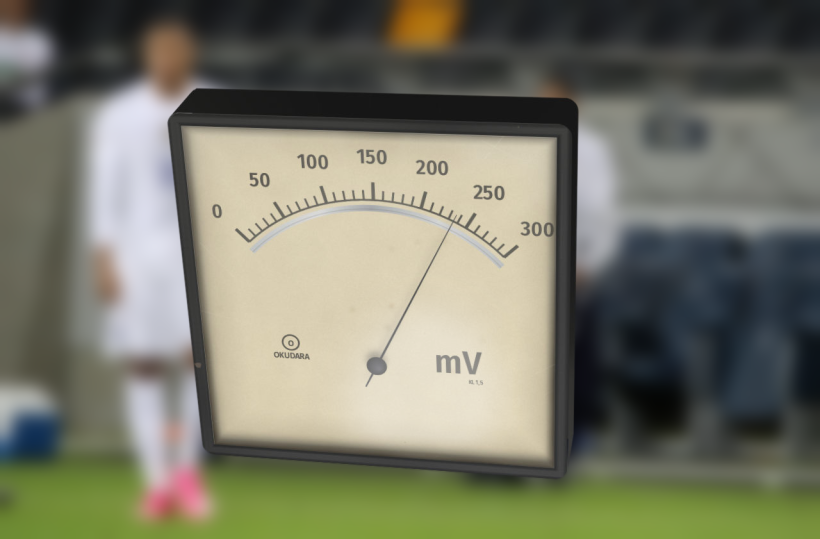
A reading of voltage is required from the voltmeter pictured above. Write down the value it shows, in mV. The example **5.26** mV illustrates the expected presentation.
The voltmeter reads **235** mV
